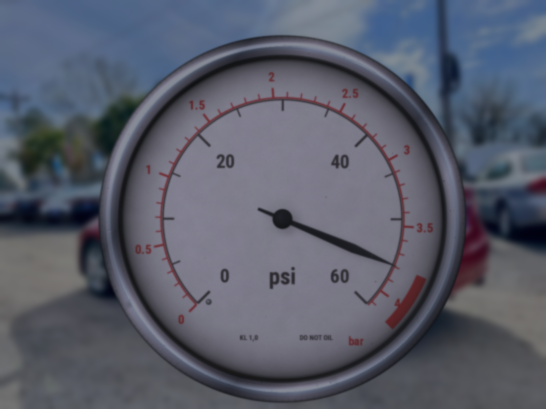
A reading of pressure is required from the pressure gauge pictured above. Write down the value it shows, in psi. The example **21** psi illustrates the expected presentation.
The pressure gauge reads **55** psi
